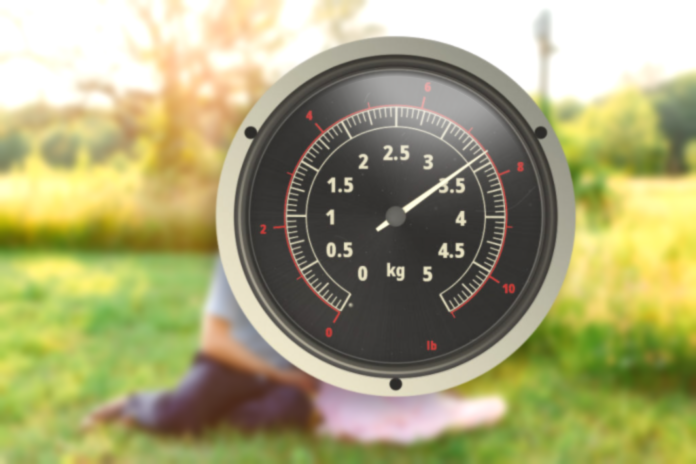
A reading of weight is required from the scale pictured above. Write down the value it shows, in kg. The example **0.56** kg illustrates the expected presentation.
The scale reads **3.4** kg
